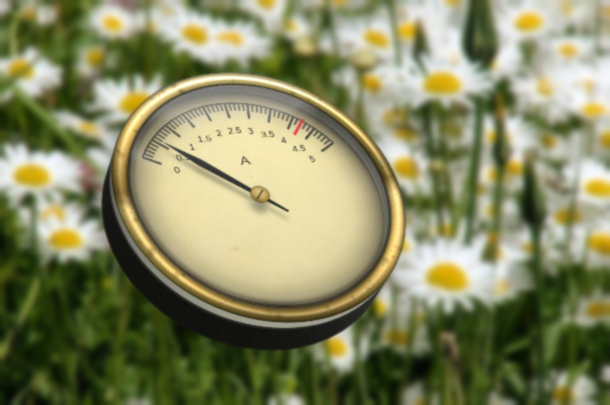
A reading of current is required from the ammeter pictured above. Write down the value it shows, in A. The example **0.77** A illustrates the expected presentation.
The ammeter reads **0.5** A
